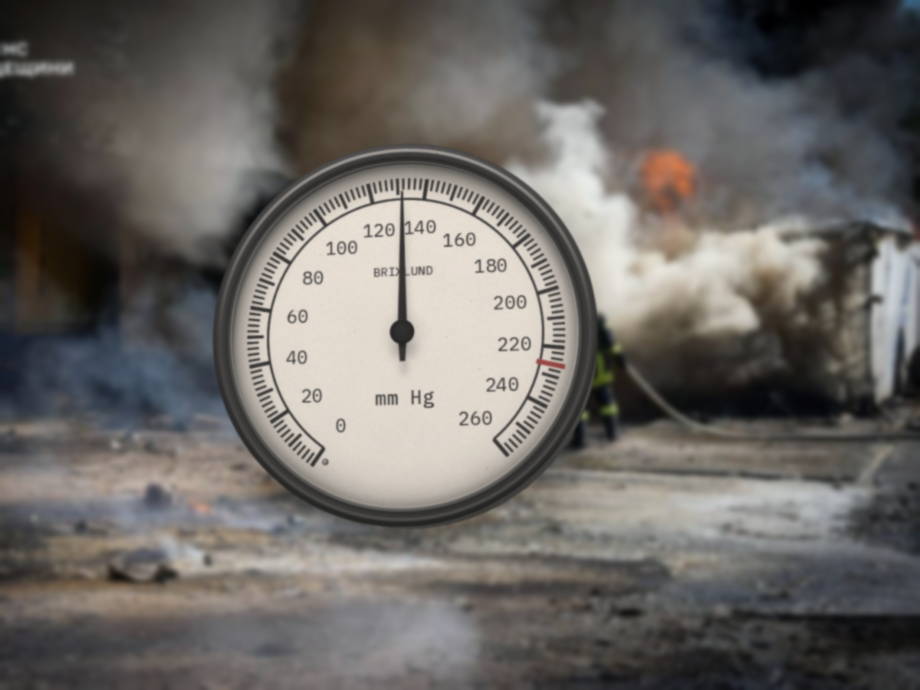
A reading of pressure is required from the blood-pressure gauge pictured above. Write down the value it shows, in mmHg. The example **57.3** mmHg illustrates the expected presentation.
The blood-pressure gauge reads **132** mmHg
